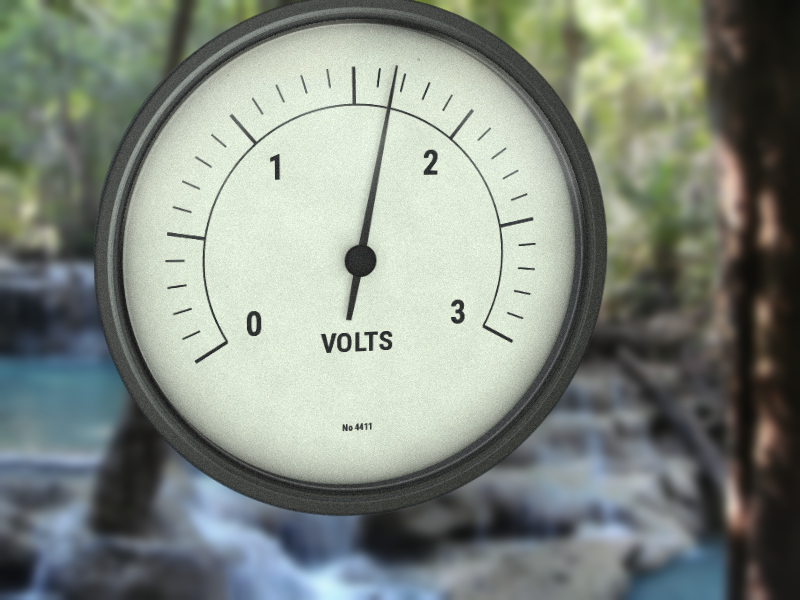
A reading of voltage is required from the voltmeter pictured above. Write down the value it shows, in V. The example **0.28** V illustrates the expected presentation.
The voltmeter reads **1.65** V
